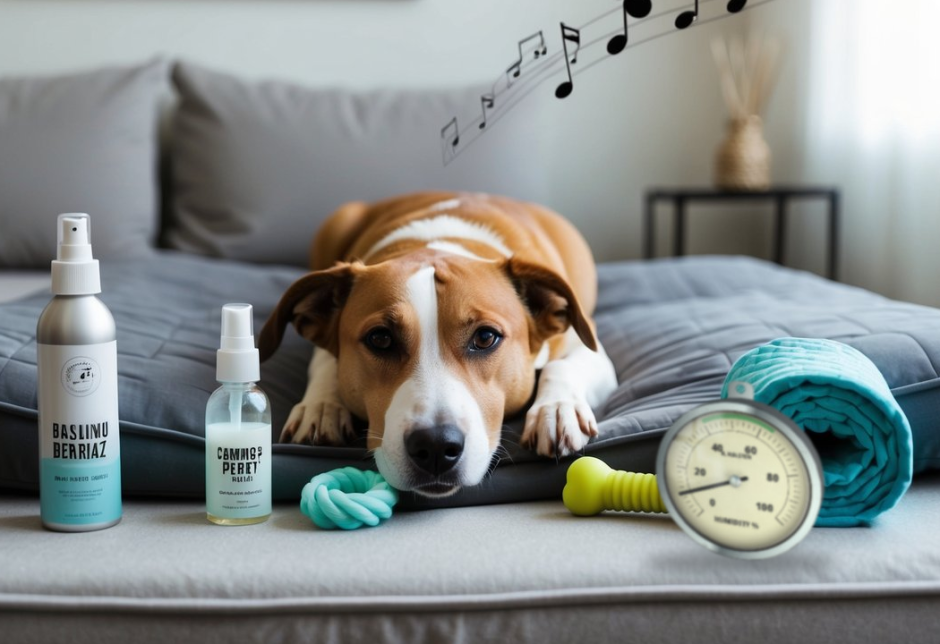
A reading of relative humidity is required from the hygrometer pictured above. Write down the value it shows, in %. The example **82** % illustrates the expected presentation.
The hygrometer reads **10** %
